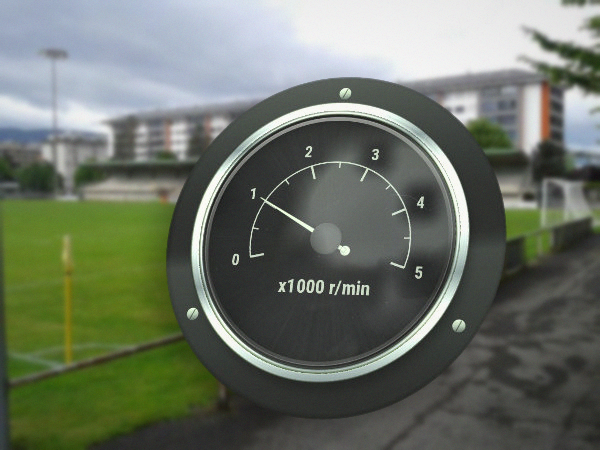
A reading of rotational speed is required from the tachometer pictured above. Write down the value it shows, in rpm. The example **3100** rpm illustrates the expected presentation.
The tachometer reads **1000** rpm
